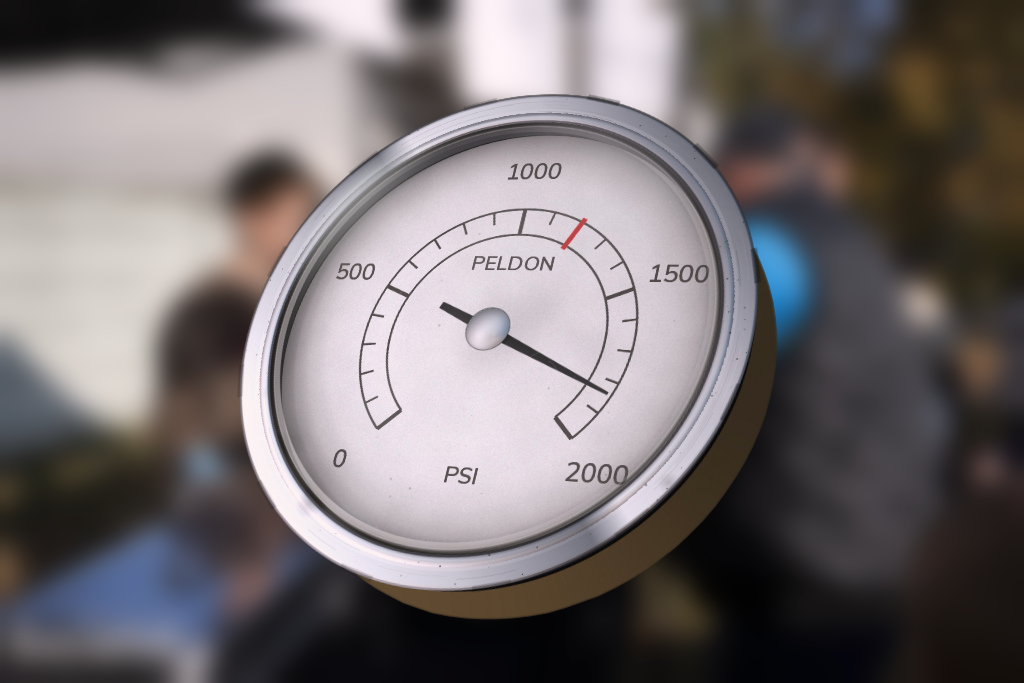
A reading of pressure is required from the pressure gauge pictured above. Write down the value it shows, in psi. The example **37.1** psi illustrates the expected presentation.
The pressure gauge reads **1850** psi
